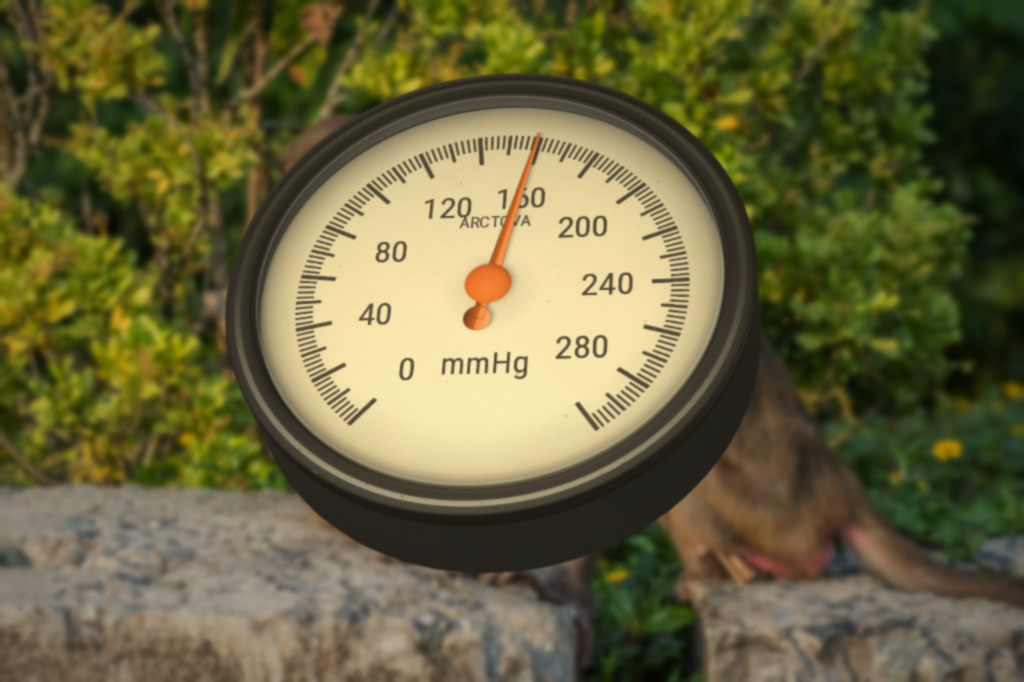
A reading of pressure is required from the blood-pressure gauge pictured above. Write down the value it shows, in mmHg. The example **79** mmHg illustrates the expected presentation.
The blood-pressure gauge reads **160** mmHg
